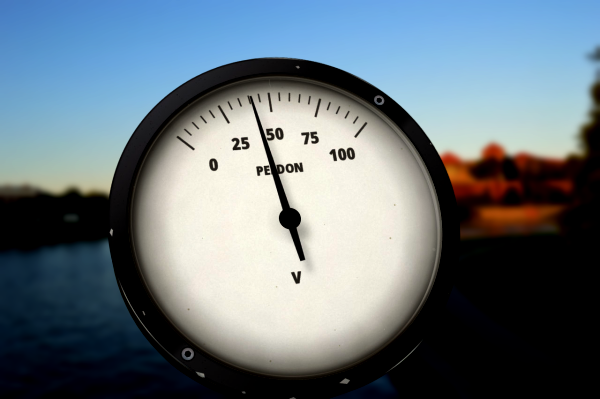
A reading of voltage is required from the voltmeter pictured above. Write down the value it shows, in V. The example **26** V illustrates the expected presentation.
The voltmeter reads **40** V
